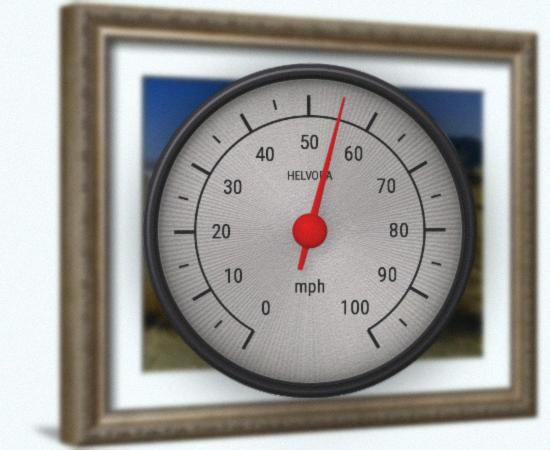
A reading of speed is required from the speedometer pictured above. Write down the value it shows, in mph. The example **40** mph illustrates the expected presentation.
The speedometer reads **55** mph
